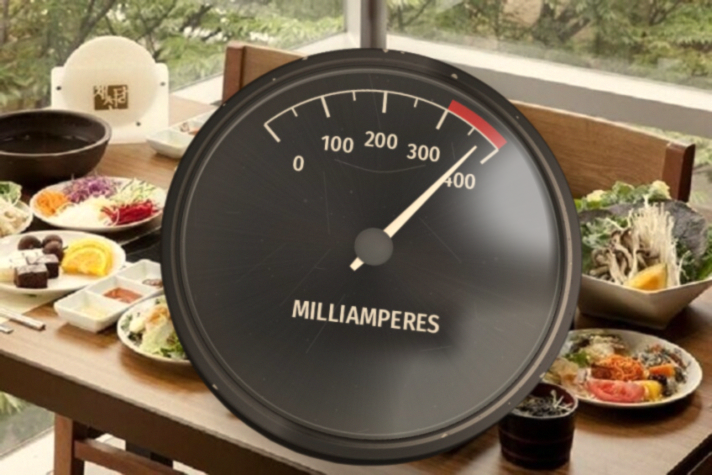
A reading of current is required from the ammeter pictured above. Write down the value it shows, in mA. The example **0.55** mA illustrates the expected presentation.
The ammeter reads **375** mA
